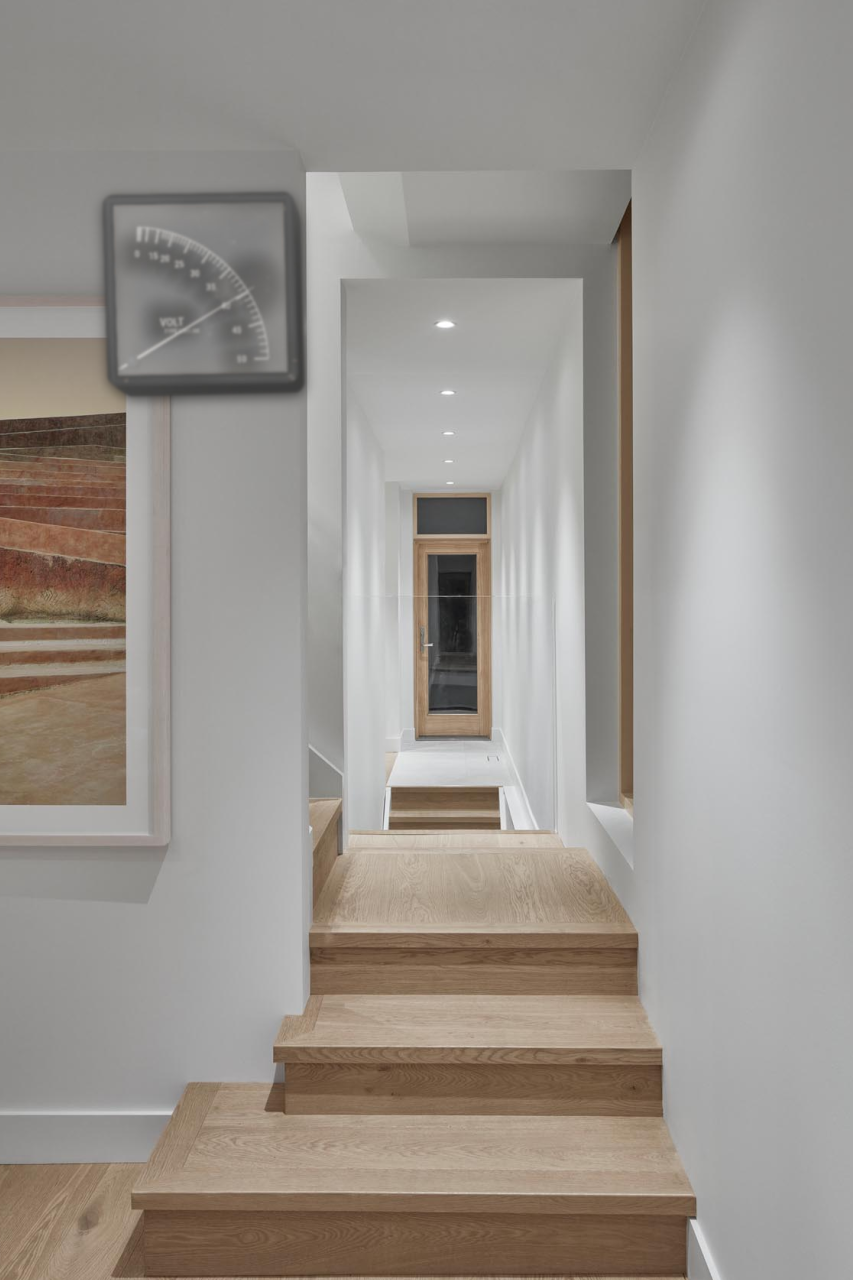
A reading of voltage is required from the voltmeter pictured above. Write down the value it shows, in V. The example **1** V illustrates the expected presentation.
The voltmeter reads **40** V
